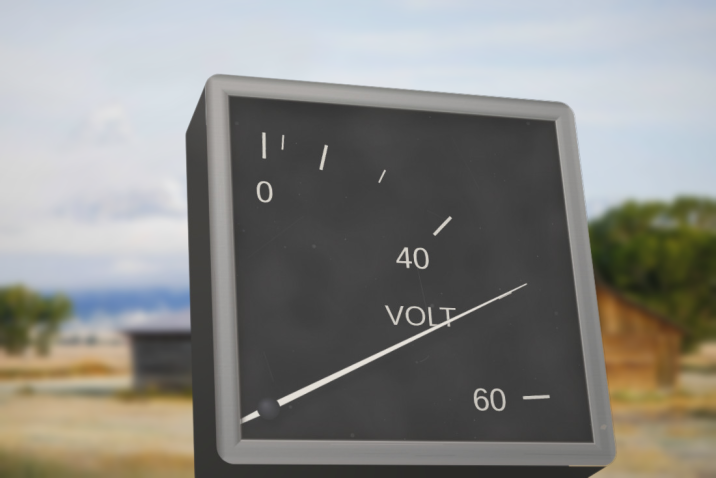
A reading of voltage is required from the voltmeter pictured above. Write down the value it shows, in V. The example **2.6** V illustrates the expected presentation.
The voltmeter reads **50** V
